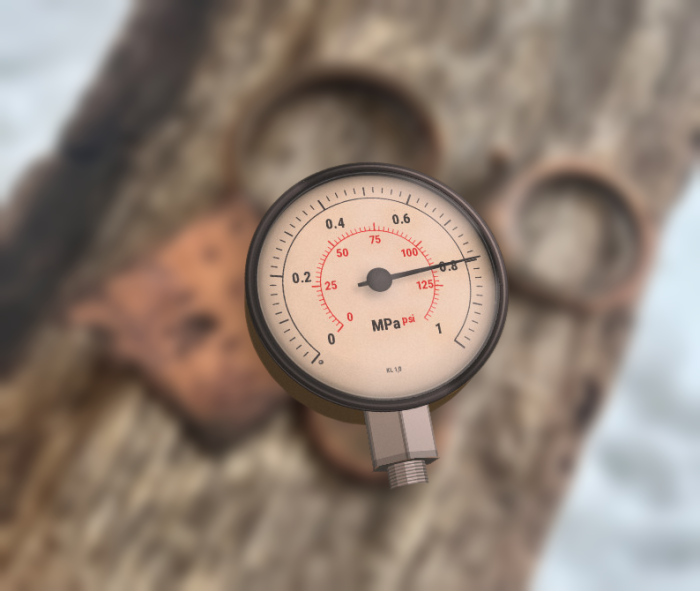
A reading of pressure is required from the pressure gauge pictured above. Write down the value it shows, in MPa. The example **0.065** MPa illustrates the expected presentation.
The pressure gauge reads **0.8** MPa
